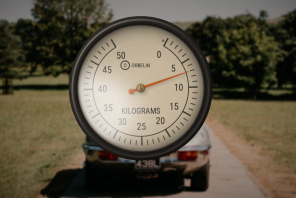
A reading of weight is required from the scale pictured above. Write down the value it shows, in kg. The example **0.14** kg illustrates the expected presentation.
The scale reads **7** kg
